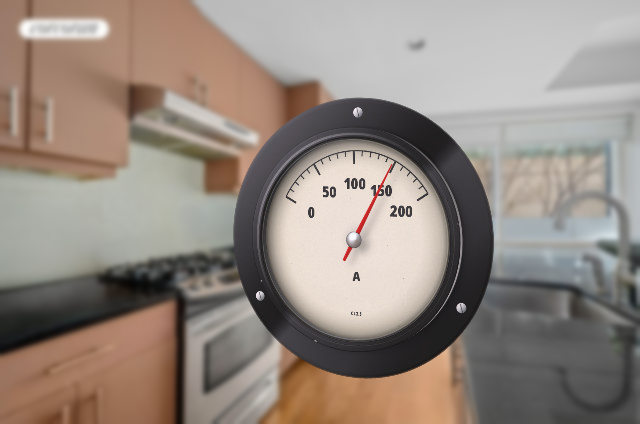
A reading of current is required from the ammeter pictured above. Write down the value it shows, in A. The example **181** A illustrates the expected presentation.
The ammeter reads **150** A
